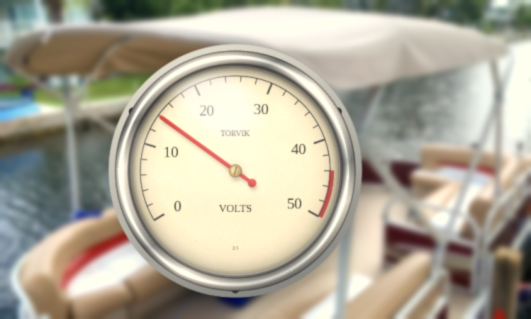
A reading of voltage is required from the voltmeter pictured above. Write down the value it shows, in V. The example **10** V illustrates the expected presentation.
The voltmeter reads **14** V
